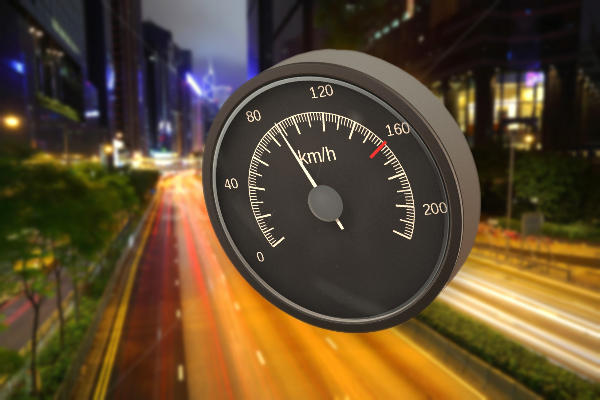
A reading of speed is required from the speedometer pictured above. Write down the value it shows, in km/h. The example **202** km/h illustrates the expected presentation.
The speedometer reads **90** km/h
